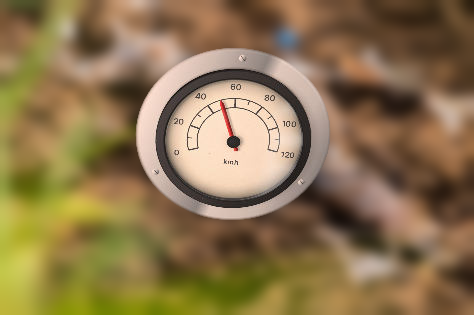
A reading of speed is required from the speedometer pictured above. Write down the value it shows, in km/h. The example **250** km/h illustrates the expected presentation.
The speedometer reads **50** km/h
